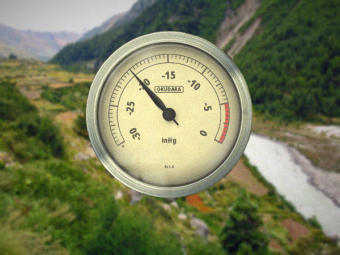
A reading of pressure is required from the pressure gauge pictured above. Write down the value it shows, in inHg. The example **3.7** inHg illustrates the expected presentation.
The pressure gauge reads **-20** inHg
